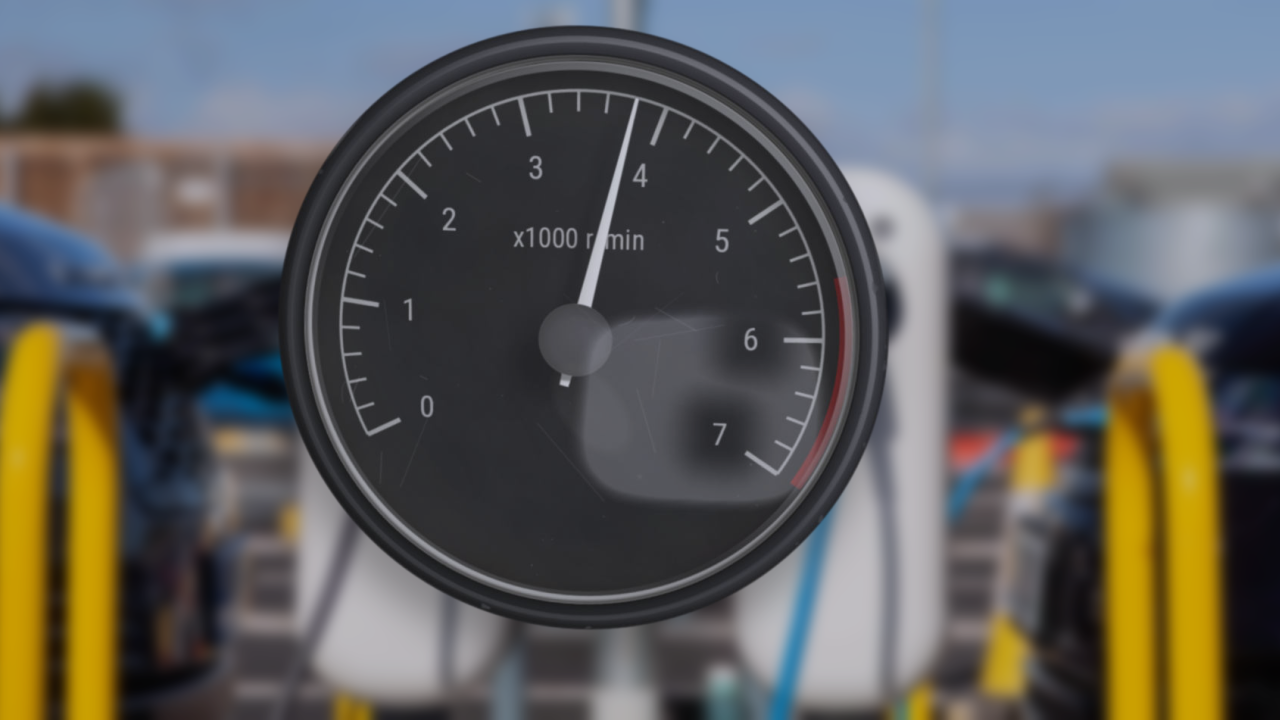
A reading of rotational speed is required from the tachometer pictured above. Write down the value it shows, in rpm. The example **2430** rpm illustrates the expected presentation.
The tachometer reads **3800** rpm
